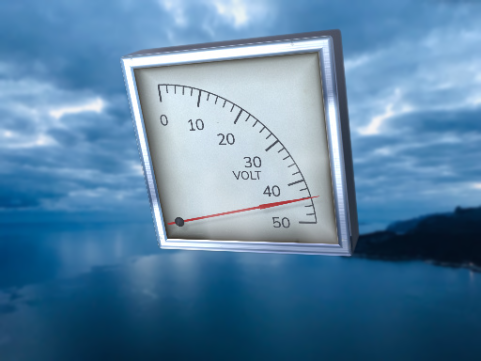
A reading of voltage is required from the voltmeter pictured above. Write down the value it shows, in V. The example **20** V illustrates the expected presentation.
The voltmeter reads **44** V
